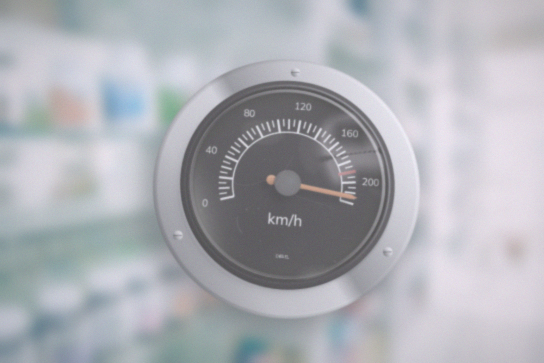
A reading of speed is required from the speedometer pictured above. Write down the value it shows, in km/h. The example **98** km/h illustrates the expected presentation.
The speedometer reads **215** km/h
